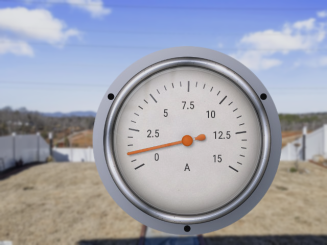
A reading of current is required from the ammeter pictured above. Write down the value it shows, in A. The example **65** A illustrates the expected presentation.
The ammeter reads **1** A
